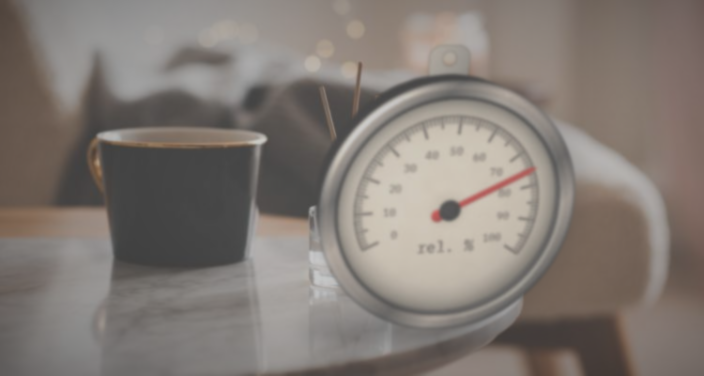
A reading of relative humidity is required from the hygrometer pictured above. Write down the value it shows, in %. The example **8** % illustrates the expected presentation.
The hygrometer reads **75** %
